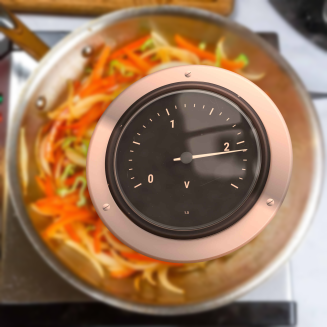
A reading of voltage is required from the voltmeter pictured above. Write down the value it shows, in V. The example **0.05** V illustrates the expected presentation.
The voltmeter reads **2.1** V
